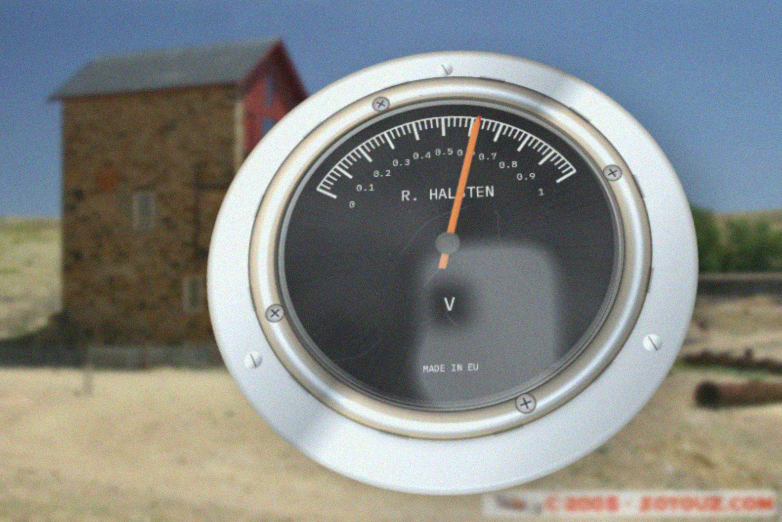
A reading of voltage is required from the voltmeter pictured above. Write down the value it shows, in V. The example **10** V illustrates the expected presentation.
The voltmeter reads **0.62** V
